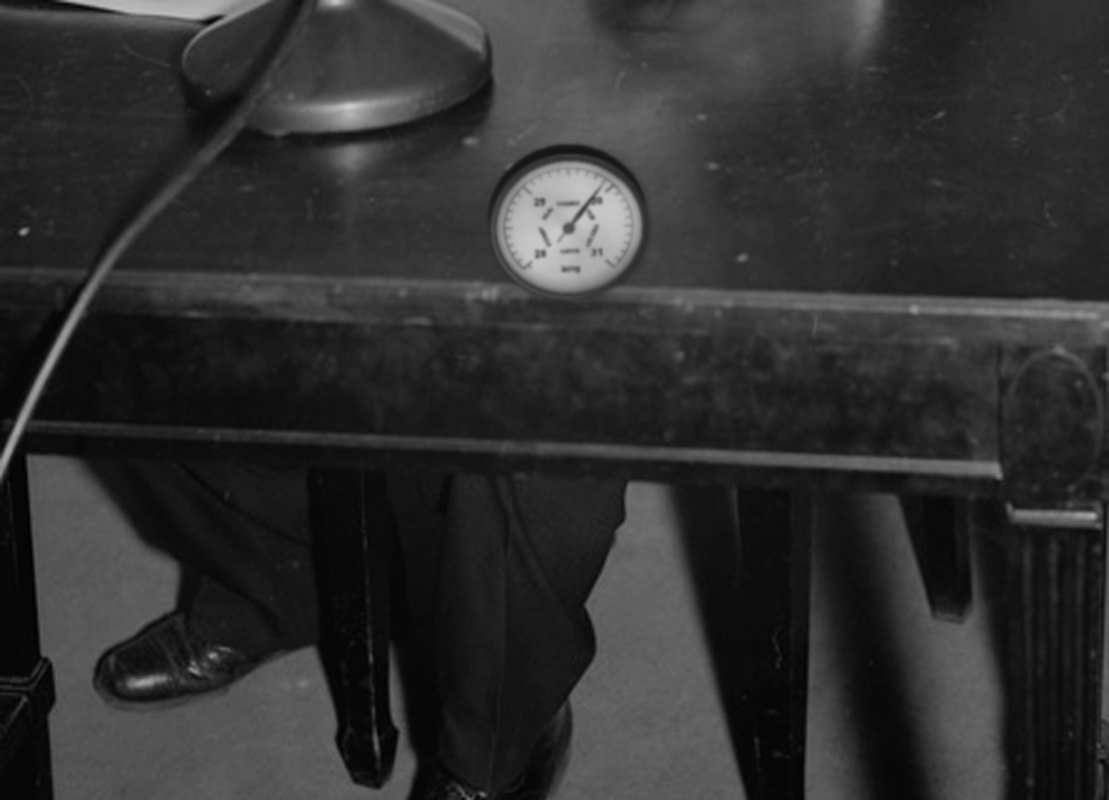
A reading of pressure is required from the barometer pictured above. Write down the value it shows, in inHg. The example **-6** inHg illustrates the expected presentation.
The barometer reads **29.9** inHg
